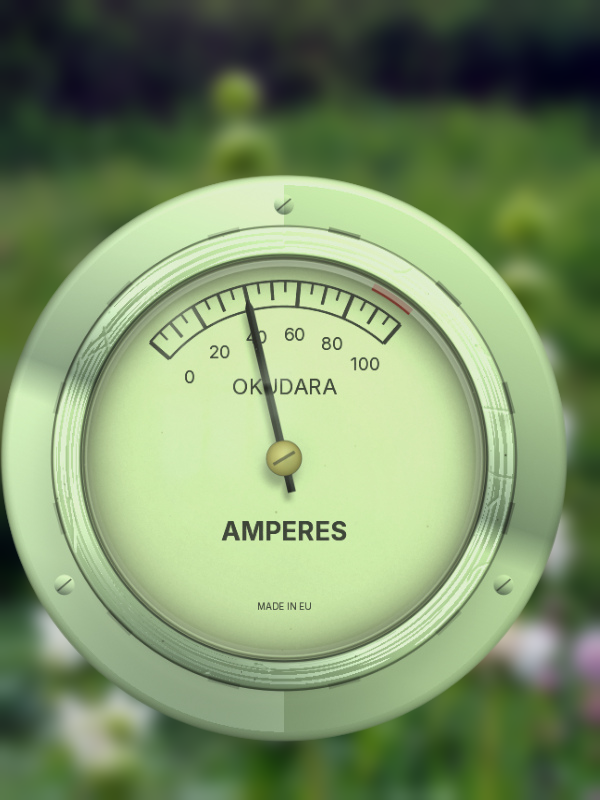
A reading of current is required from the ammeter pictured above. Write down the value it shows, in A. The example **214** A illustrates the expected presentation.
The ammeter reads **40** A
